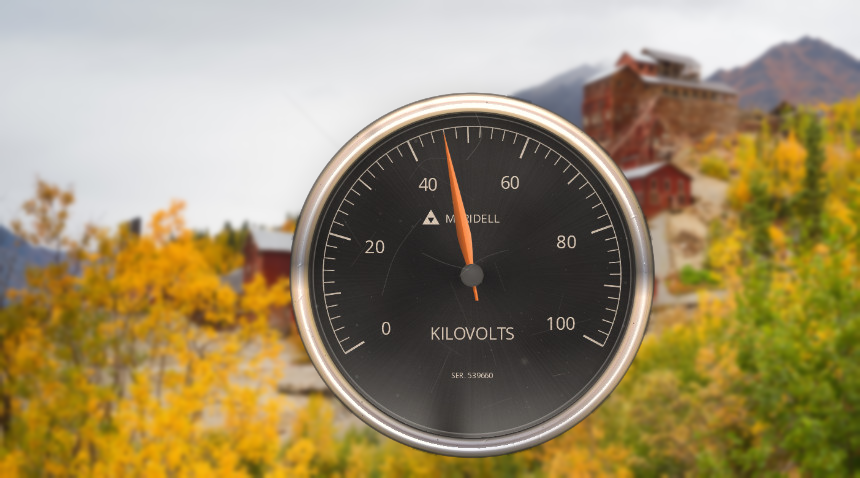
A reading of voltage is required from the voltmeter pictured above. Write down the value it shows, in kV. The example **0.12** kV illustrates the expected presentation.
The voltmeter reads **46** kV
